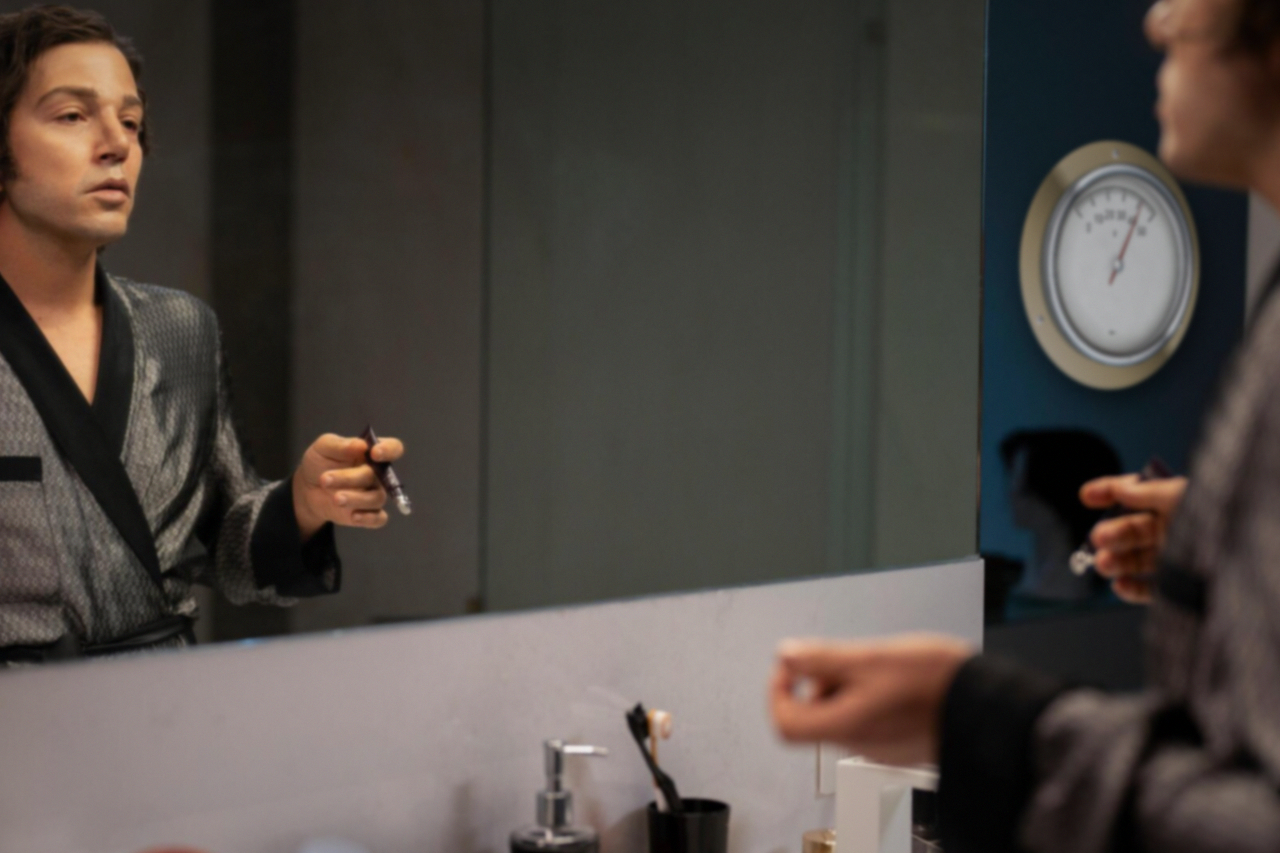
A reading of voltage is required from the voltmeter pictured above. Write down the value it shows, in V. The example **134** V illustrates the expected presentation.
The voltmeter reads **40** V
